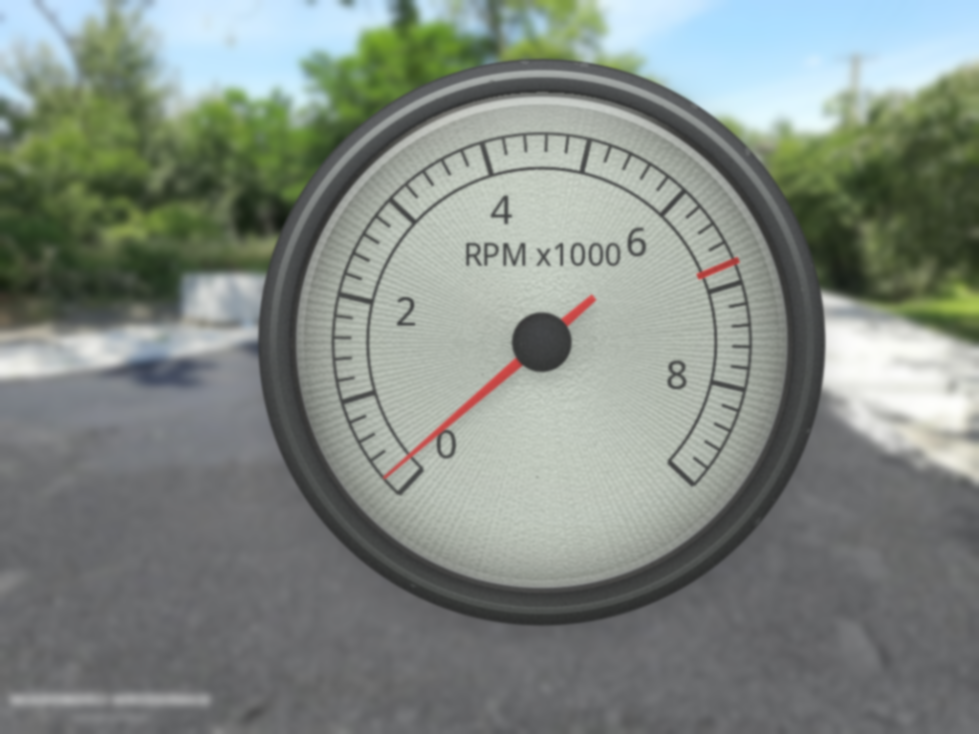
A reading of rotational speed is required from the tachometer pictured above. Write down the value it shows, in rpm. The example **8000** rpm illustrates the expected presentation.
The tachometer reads **200** rpm
